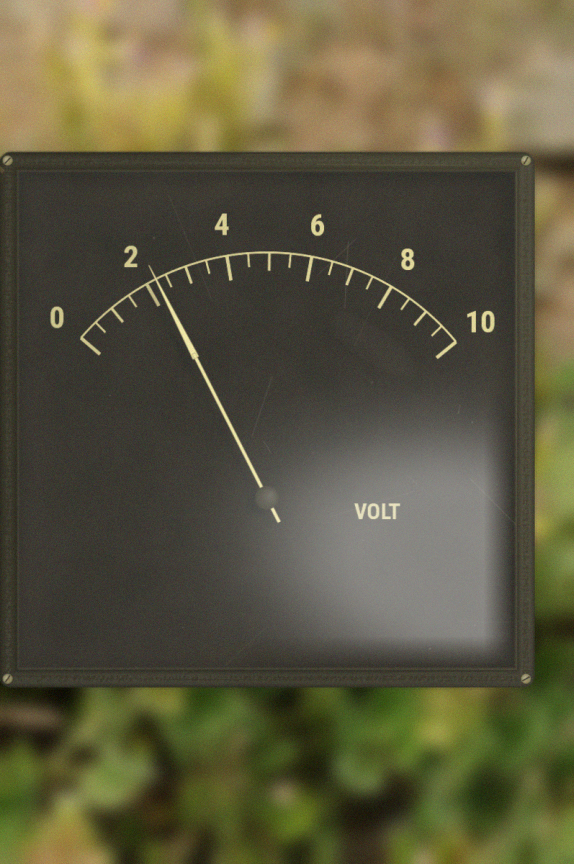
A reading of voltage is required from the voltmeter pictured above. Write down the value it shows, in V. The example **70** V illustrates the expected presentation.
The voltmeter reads **2.25** V
